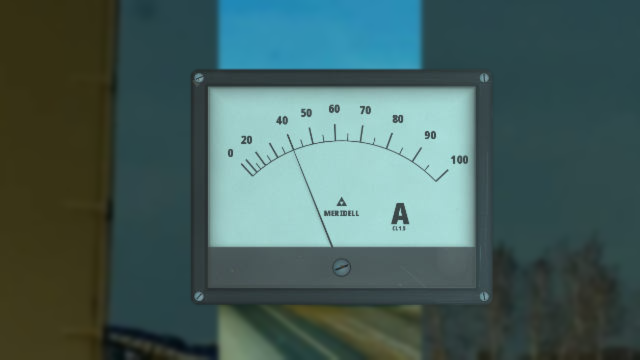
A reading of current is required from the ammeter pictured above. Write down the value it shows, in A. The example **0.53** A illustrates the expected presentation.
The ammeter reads **40** A
